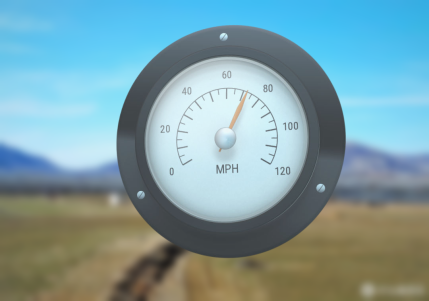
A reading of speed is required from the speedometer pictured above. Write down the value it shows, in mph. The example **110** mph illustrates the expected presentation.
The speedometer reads **72.5** mph
